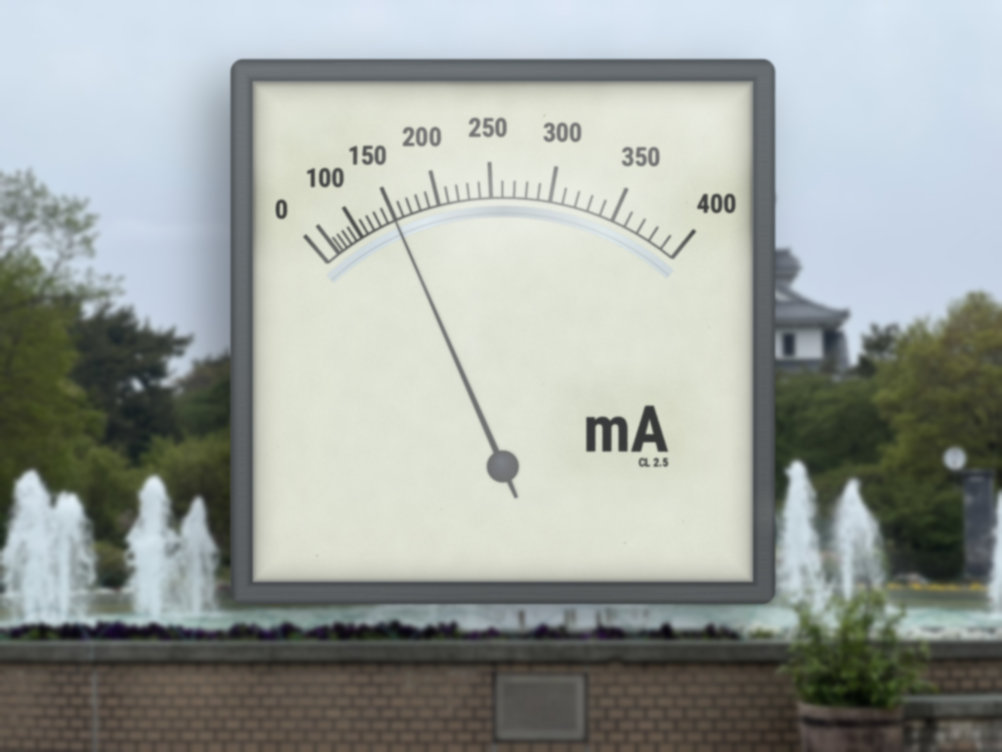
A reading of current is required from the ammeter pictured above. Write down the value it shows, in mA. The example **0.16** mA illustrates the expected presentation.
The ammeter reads **150** mA
